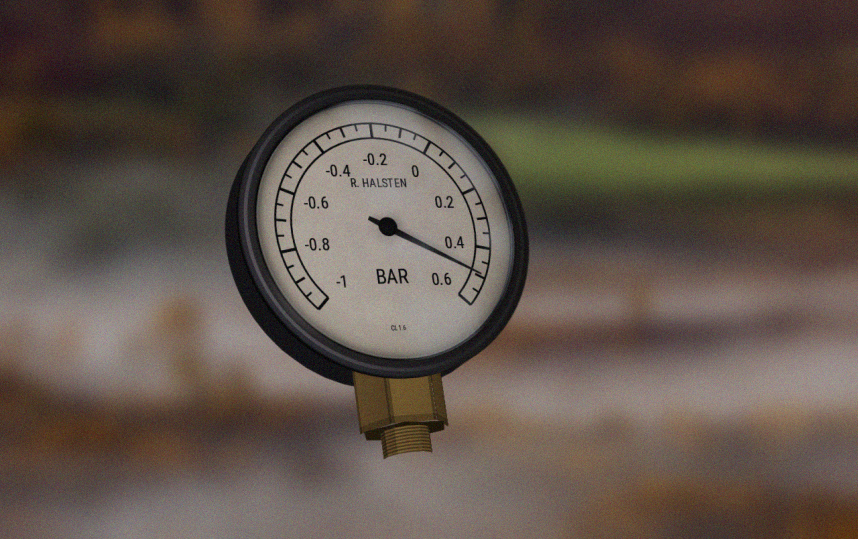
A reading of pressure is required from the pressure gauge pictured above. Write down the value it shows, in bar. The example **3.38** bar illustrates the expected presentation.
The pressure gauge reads **0.5** bar
